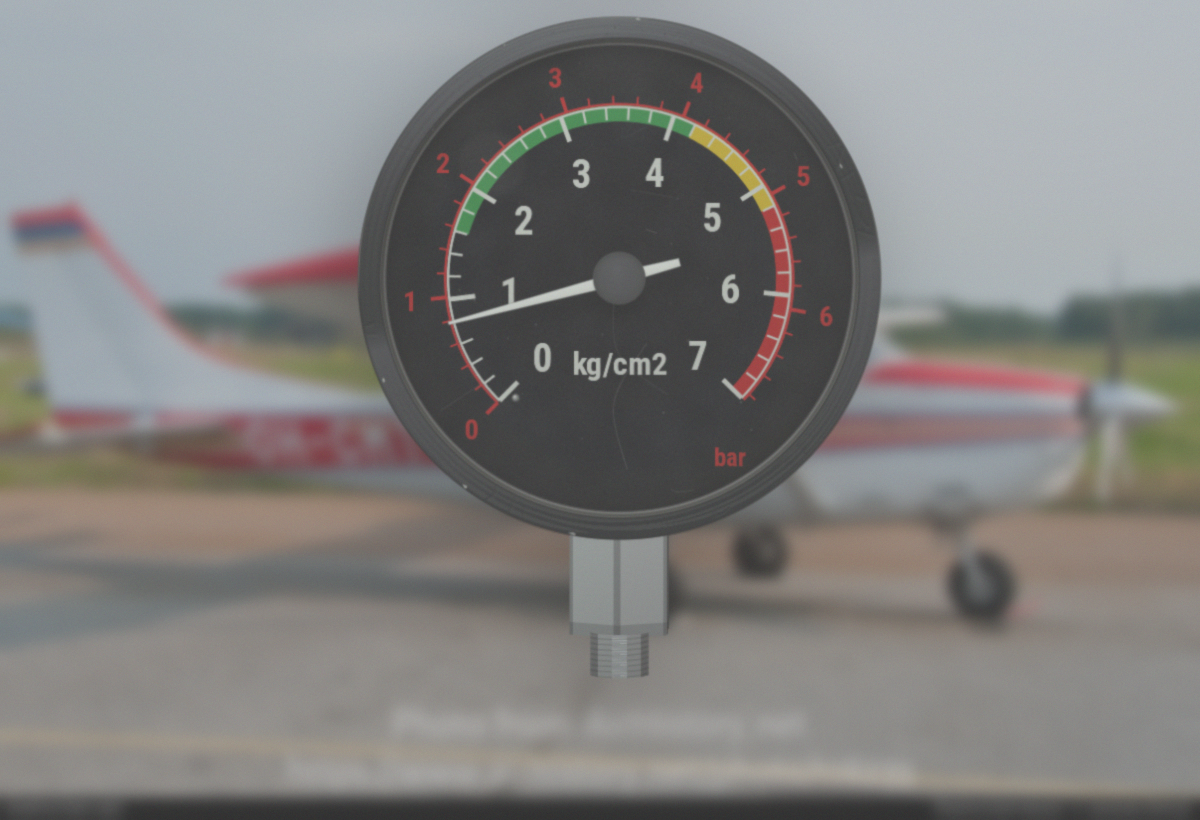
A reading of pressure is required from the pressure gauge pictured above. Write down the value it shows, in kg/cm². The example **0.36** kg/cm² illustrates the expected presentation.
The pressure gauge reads **0.8** kg/cm²
